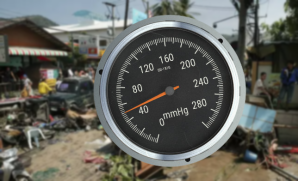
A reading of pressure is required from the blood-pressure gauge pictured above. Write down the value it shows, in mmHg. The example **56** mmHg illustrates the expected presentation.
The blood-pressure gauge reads **50** mmHg
